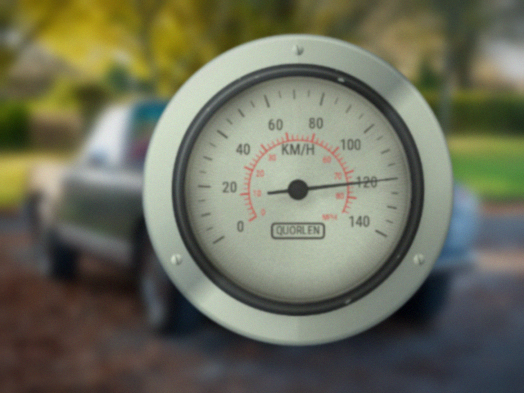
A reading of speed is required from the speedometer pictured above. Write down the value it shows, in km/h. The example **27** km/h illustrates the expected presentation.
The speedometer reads **120** km/h
